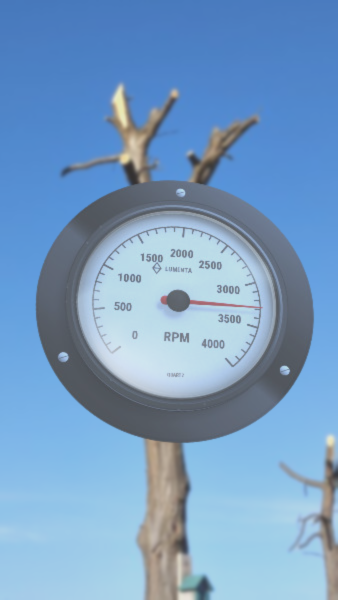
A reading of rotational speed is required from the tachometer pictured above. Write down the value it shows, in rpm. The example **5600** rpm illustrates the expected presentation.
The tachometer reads **3300** rpm
